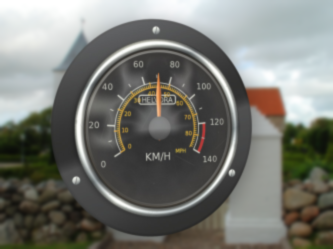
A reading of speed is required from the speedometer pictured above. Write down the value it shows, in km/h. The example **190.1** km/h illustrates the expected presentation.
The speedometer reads **70** km/h
